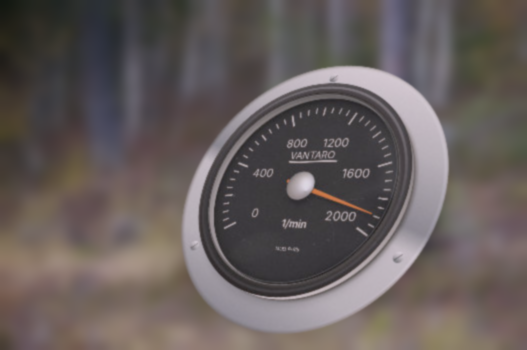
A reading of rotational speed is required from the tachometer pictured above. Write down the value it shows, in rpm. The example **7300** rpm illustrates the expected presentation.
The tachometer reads **1900** rpm
